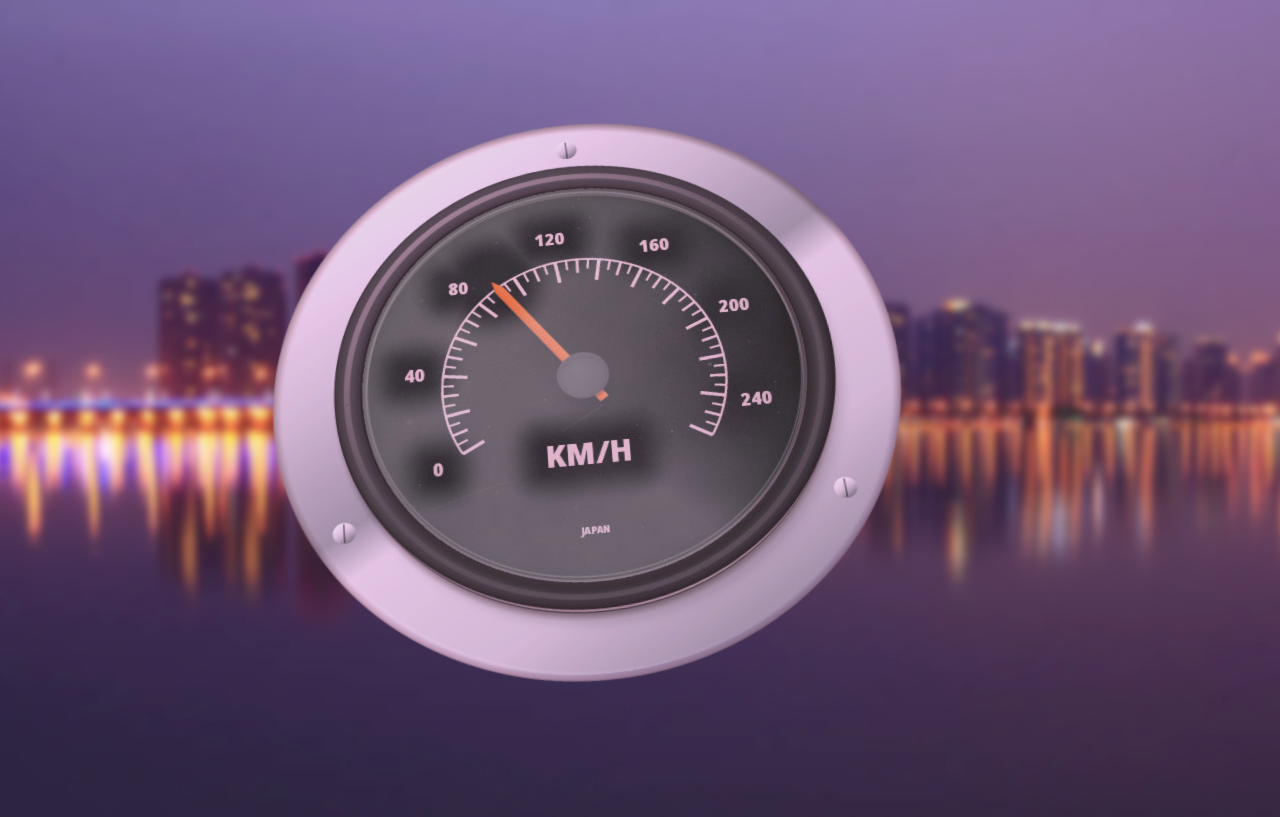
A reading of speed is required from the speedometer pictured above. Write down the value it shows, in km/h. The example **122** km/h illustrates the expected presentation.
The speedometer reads **90** km/h
